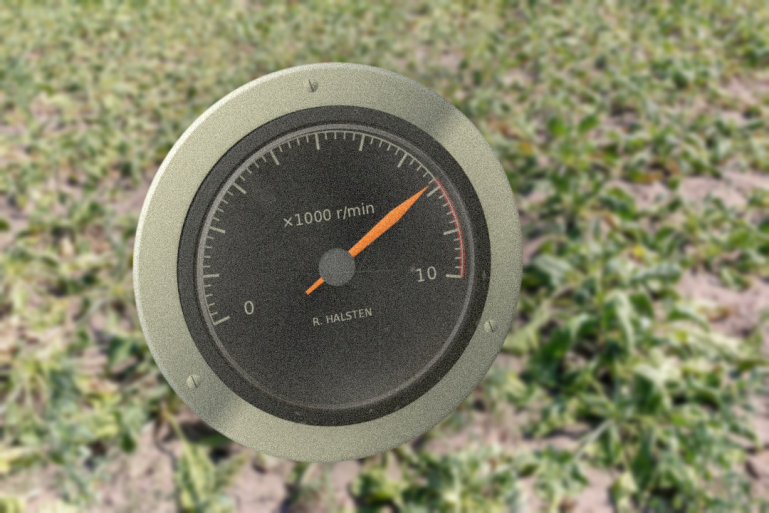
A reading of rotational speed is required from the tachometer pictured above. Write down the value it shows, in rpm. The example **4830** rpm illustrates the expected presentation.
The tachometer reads **7800** rpm
